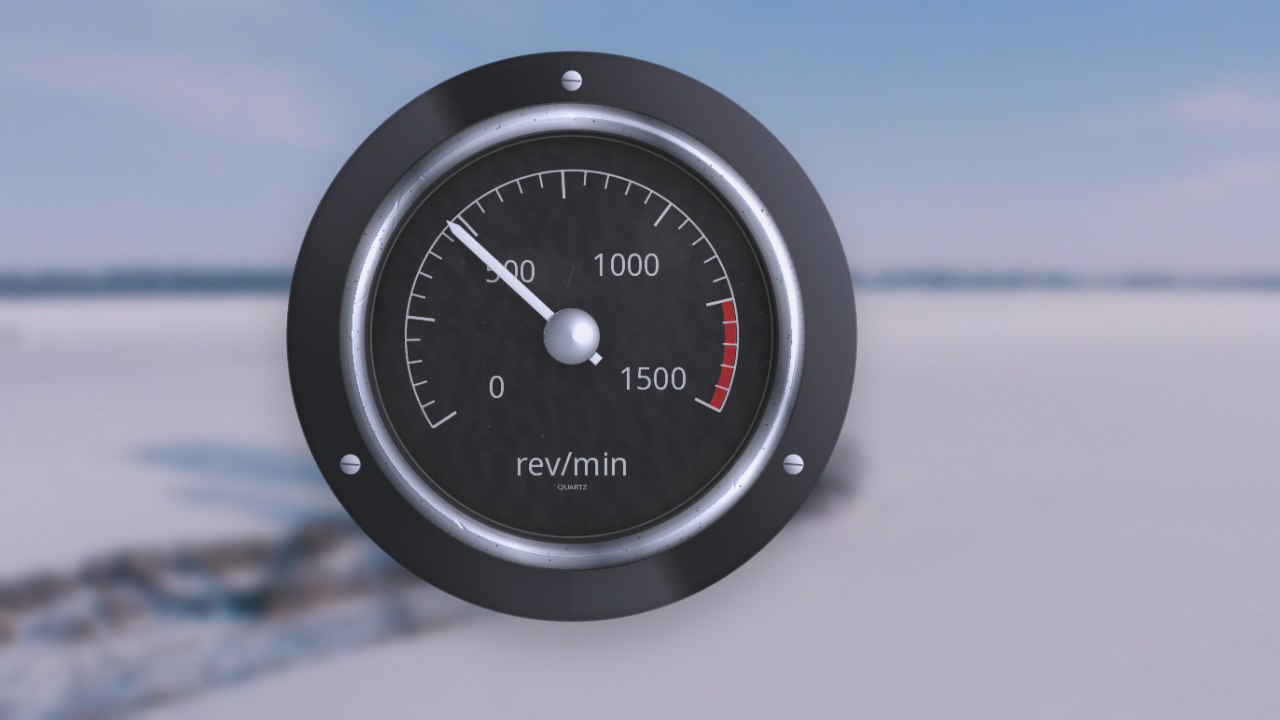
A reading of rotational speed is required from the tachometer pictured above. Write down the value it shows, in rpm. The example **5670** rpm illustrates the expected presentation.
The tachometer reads **475** rpm
